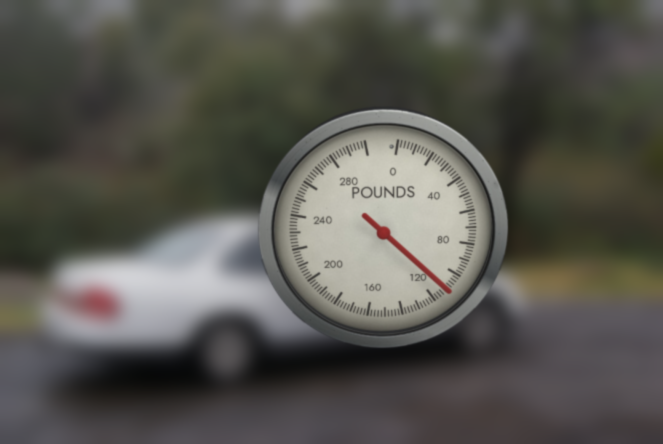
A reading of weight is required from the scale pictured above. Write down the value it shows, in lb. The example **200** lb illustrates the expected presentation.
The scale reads **110** lb
